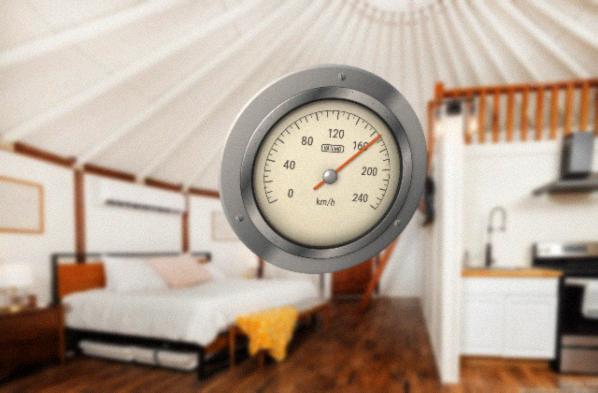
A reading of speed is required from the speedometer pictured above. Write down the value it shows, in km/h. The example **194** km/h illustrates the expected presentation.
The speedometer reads **165** km/h
